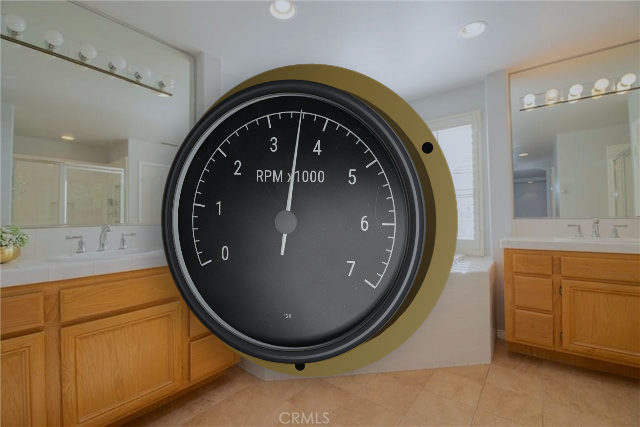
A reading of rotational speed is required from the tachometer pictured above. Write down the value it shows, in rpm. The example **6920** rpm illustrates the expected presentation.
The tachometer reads **3600** rpm
